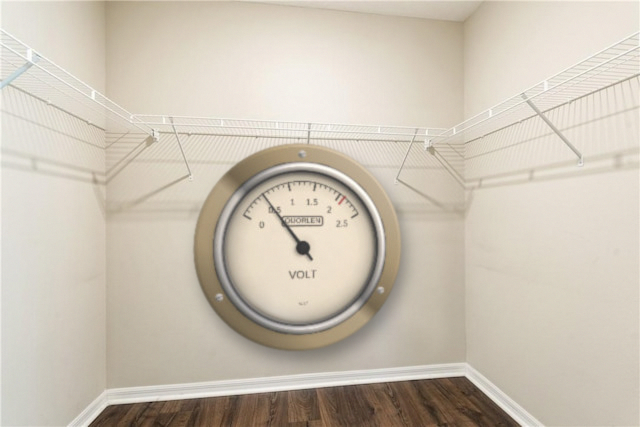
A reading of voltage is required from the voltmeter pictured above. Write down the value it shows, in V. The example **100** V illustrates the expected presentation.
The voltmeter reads **0.5** V
